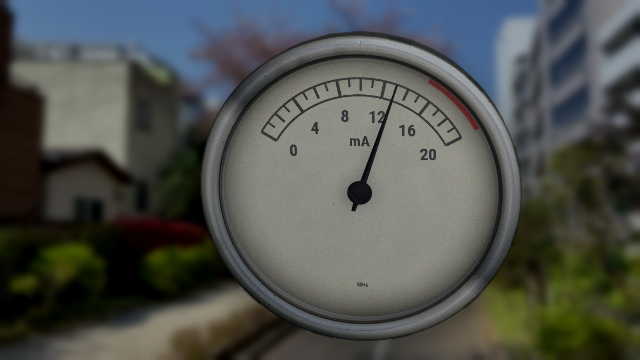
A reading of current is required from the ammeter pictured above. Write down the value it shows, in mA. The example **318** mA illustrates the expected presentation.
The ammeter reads **13** mA
